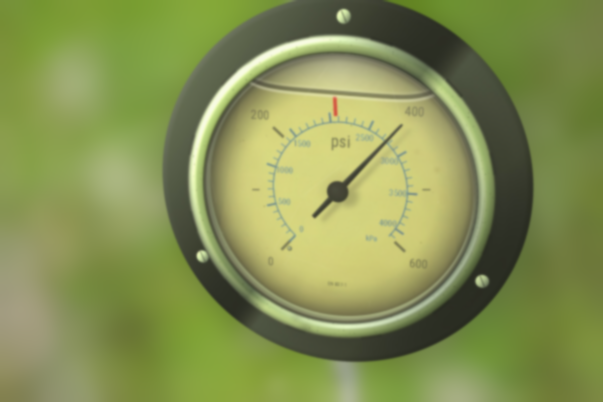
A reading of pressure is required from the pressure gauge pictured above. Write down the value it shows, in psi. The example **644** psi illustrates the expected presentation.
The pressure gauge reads **400** psi
